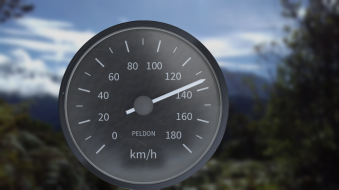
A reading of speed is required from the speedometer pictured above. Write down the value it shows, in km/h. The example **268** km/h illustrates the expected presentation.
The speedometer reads **135** km/h
